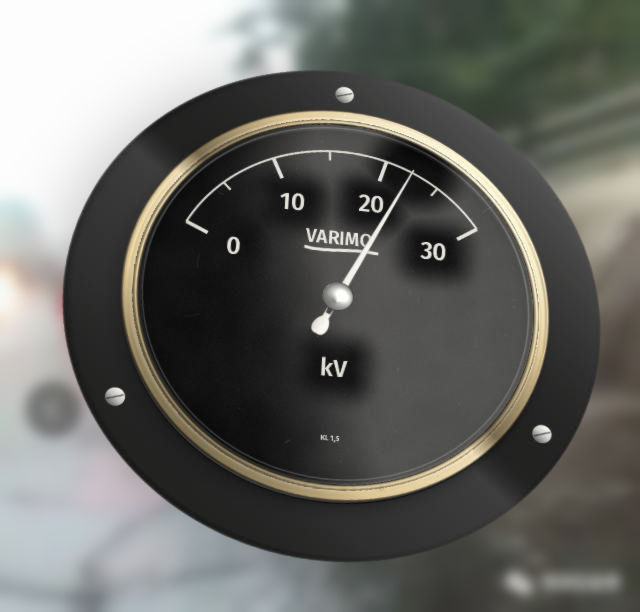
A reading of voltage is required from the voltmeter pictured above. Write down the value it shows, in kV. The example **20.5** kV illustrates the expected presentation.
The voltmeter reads **22.5** kV
